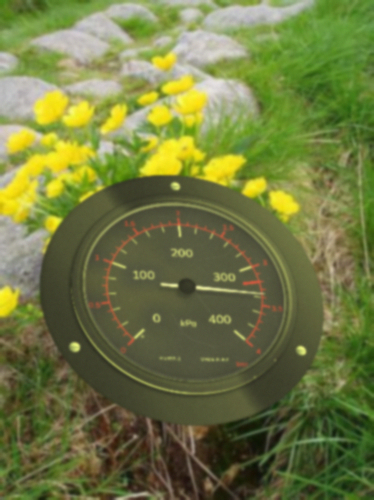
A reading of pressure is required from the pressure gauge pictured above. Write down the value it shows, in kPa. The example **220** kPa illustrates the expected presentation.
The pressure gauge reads **340** kPa
